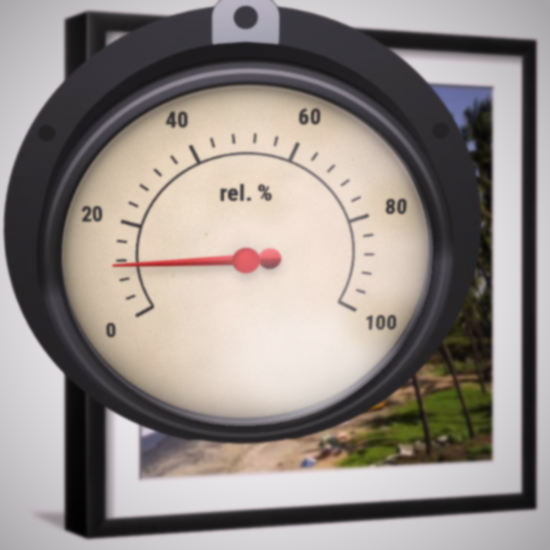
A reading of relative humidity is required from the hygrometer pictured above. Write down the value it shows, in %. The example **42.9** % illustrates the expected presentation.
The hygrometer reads **12** %
